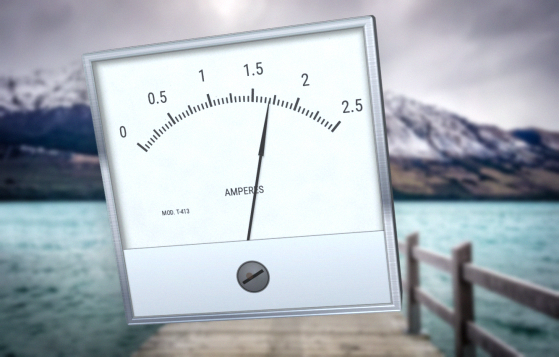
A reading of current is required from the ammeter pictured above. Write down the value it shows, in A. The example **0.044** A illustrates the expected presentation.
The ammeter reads **1.7** A
